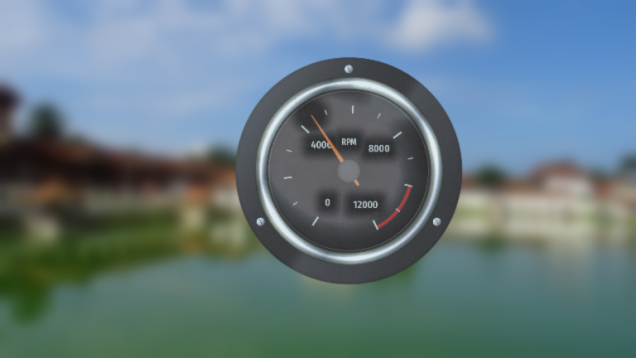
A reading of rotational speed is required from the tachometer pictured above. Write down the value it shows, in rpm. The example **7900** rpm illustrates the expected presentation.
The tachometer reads **4500** rpm
